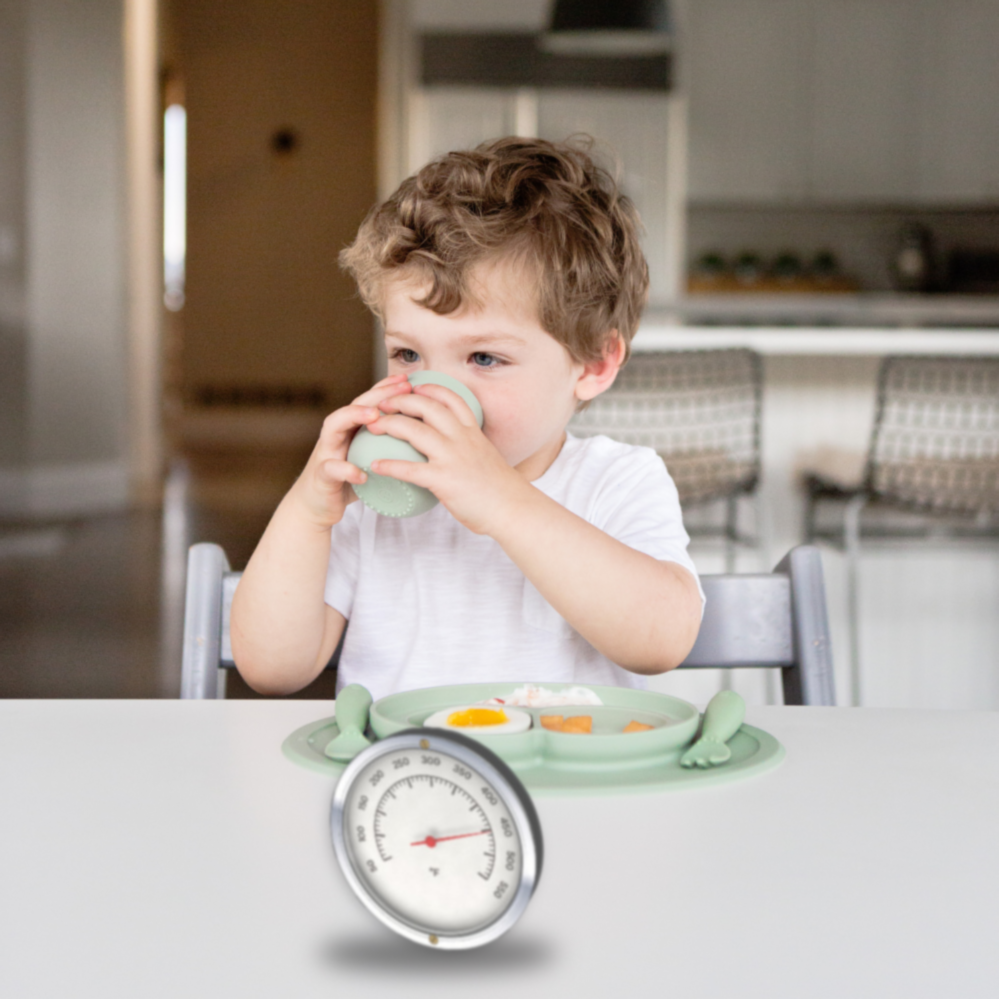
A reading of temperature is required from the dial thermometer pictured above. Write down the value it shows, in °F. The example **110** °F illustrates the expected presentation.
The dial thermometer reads **450** °F
